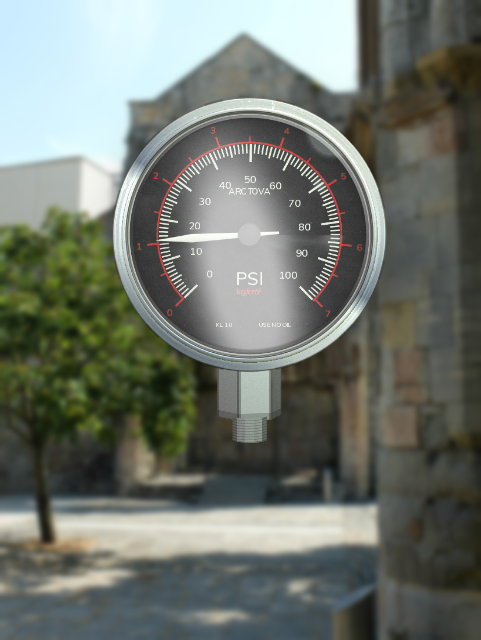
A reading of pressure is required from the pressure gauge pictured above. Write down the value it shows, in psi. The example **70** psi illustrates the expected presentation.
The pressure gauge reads **15** psi
